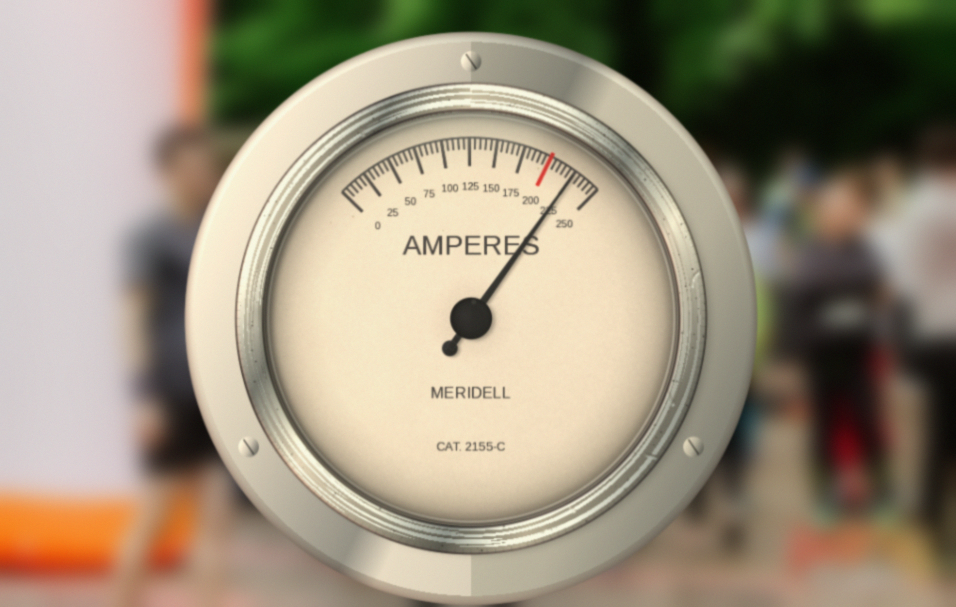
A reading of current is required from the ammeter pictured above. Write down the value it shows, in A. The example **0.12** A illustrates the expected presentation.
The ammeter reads **225** A
